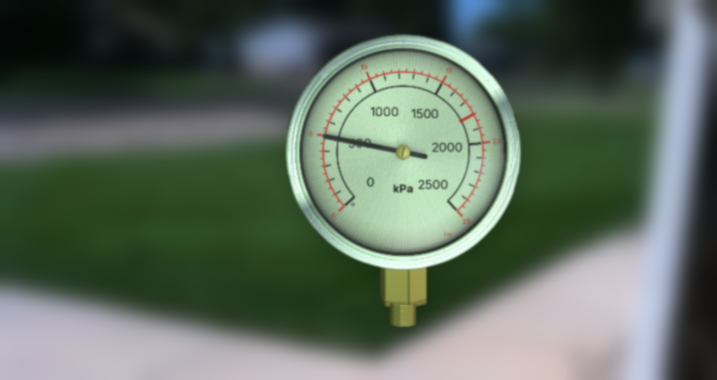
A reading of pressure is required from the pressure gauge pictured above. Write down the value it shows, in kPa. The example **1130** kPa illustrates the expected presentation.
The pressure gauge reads **500** kPa
